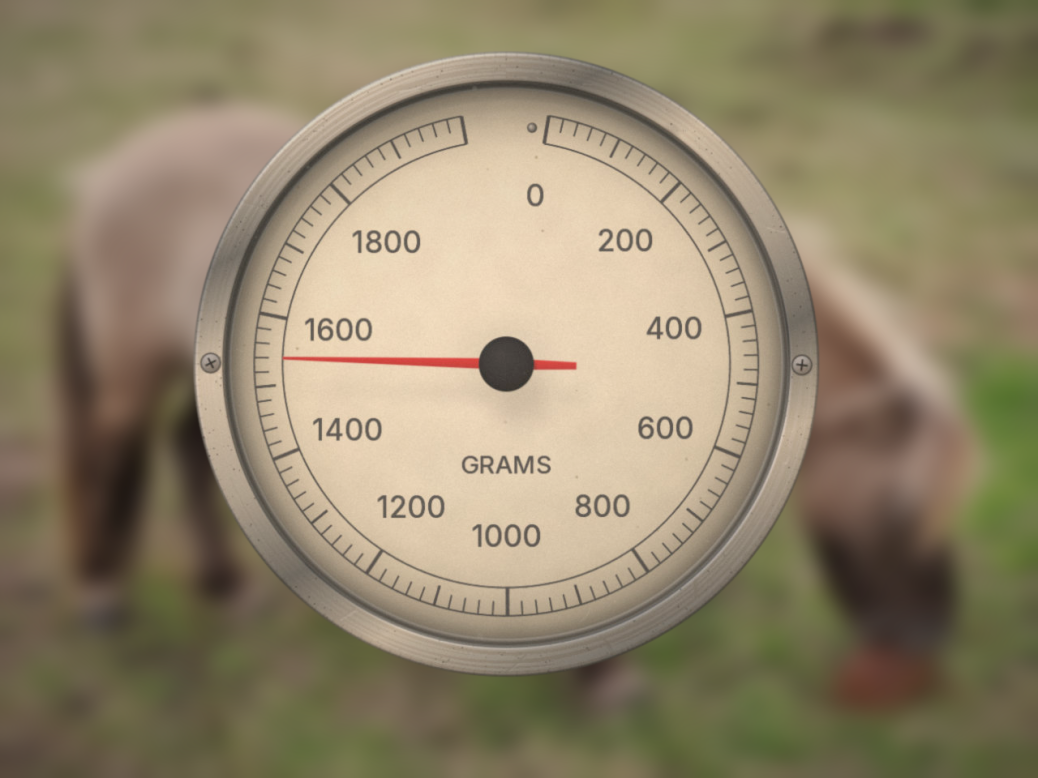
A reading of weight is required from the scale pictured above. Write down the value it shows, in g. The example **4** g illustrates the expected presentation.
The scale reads **1540** g
